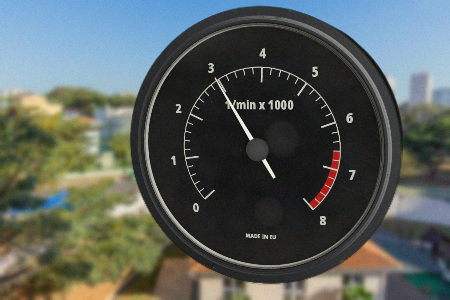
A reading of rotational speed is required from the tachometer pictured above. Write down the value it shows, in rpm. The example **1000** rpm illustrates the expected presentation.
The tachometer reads **3000** rpm
